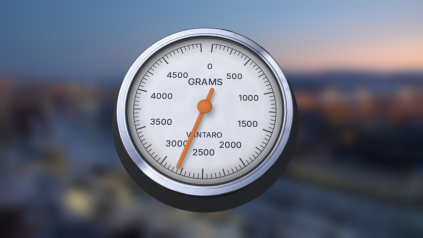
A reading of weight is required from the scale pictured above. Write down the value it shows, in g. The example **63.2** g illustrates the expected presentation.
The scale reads **2800** g
